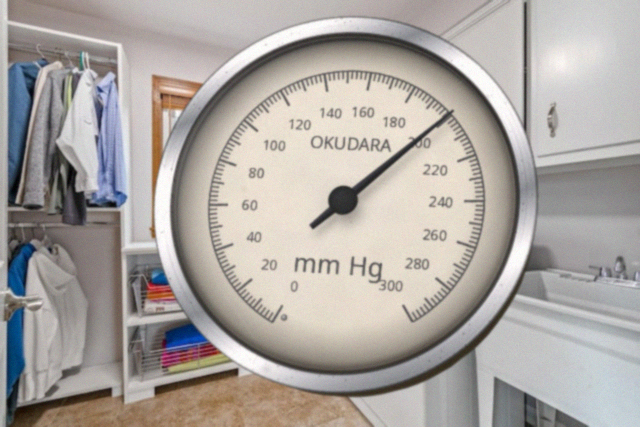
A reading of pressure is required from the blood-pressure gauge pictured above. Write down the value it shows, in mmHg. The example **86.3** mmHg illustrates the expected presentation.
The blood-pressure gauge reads **200** mmHg
